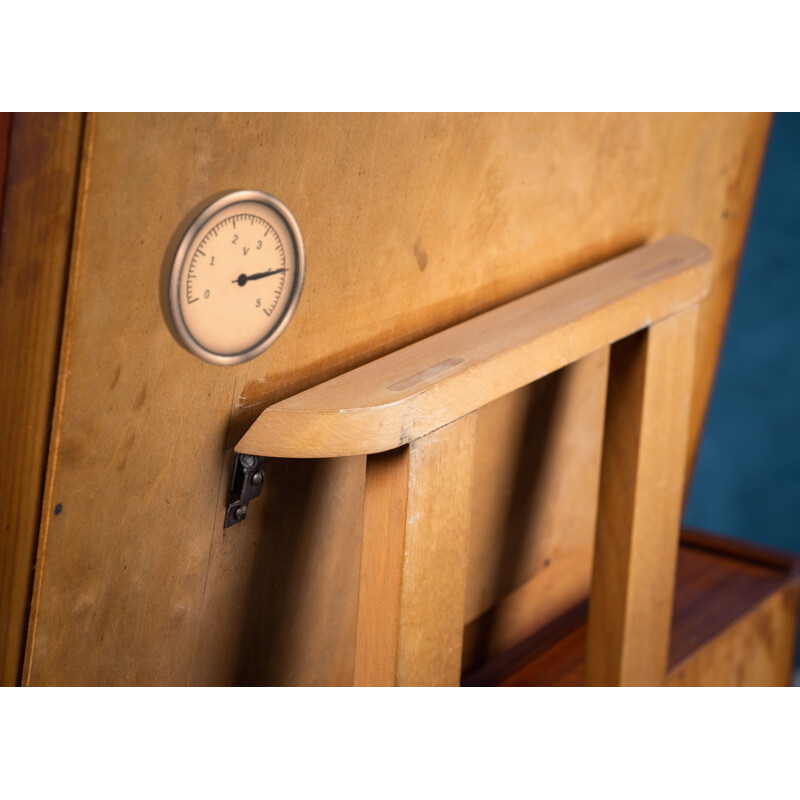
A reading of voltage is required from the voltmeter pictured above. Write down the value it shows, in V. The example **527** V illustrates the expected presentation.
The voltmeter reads **4** V
